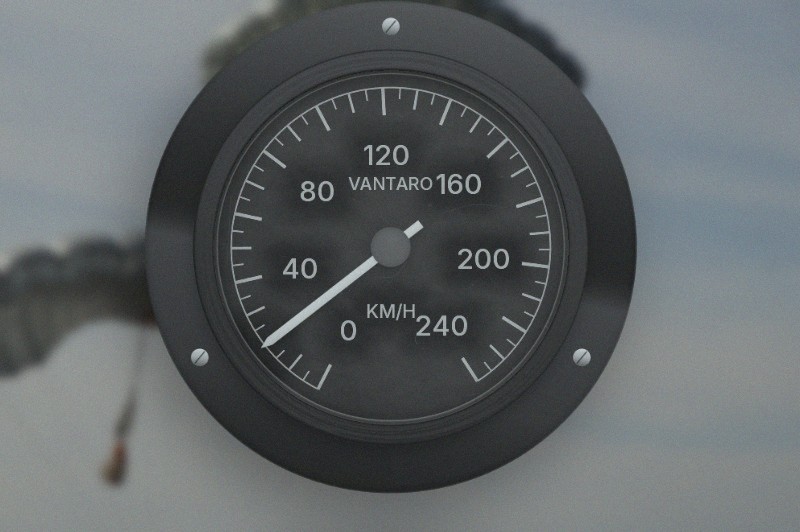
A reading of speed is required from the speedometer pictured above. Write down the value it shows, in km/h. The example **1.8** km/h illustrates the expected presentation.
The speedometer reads **20** km/h
